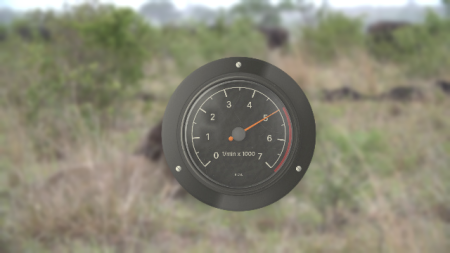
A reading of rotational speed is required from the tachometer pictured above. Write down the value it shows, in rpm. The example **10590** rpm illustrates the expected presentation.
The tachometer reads **5000** rpm
